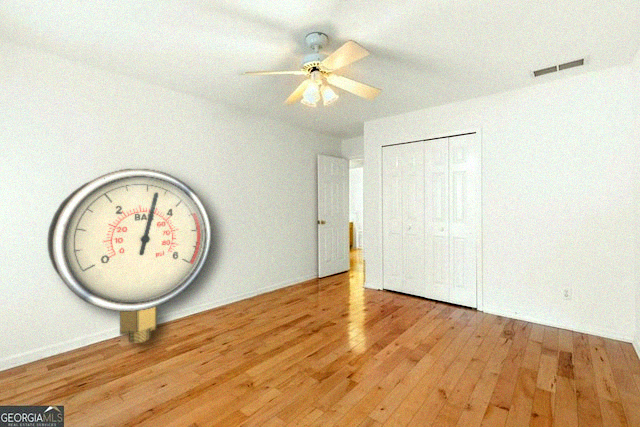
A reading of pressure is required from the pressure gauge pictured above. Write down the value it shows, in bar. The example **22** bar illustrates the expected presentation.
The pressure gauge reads **3.25** bar
